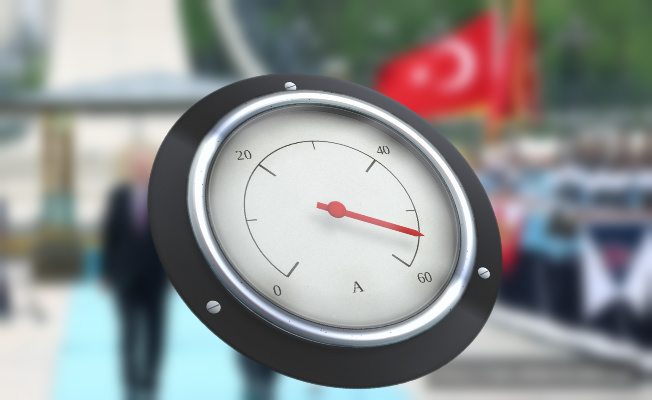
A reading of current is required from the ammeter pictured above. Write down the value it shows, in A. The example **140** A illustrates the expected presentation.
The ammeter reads **55** A
